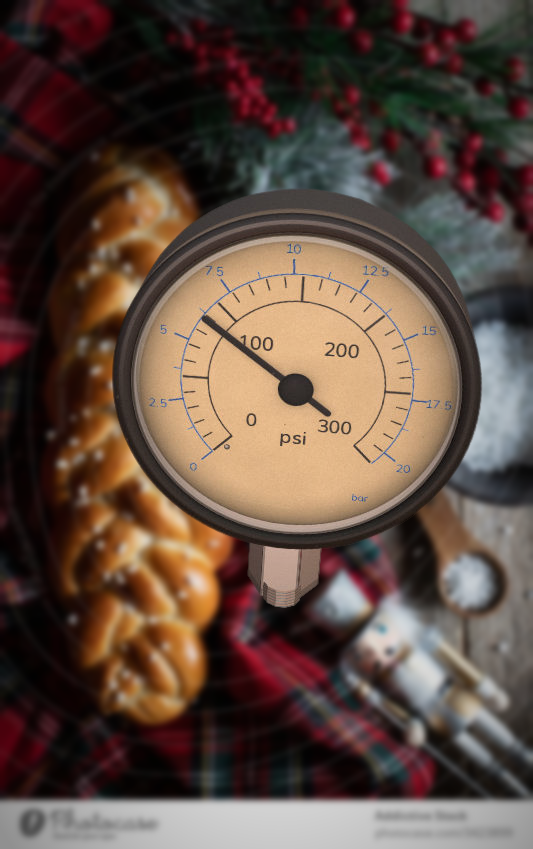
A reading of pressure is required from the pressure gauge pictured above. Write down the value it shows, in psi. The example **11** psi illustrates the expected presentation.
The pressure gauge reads **90** psi
